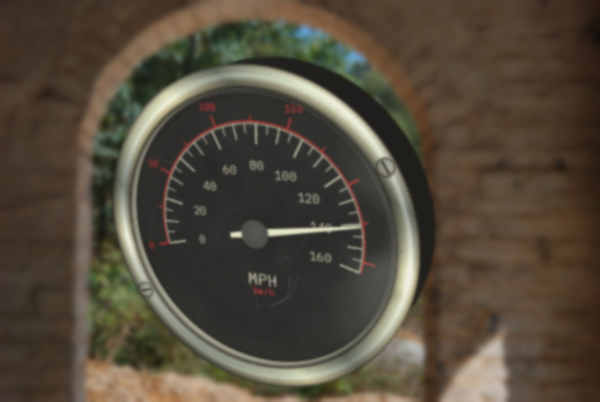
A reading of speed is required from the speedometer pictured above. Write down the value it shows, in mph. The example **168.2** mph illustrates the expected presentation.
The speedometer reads **140** mph
